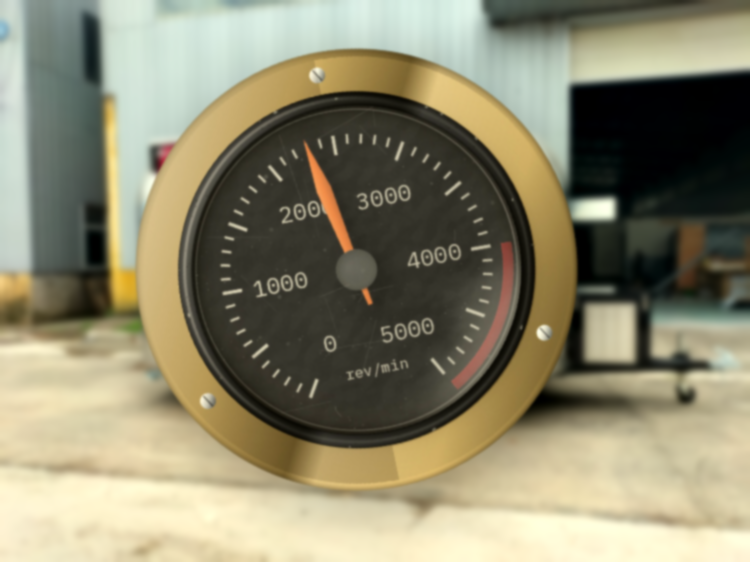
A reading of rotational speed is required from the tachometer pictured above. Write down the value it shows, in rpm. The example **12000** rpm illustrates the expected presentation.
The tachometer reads **2300** rpm
